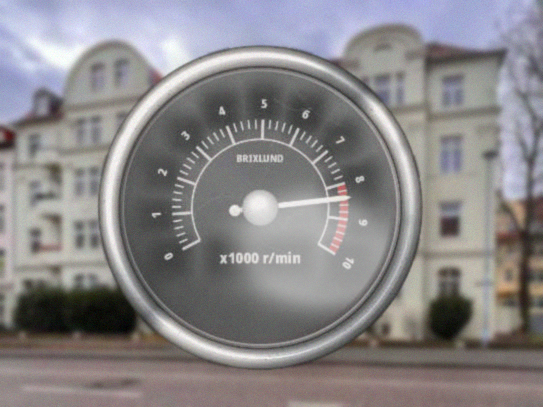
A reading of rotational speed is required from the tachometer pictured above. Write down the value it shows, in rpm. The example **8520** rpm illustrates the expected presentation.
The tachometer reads **8400** rpm
